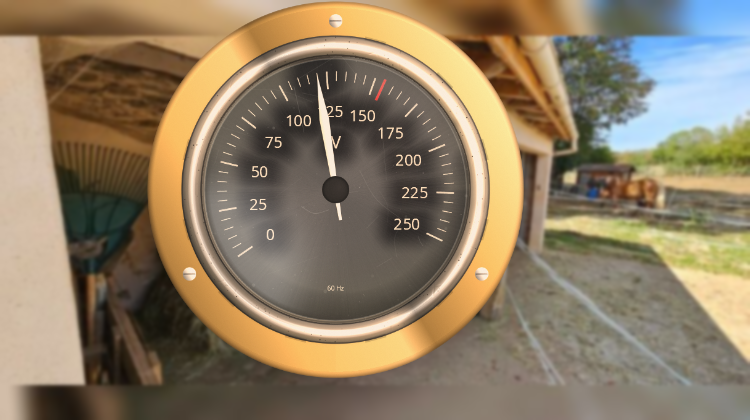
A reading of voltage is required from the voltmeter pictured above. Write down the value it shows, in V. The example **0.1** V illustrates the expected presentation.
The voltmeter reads **120** V
